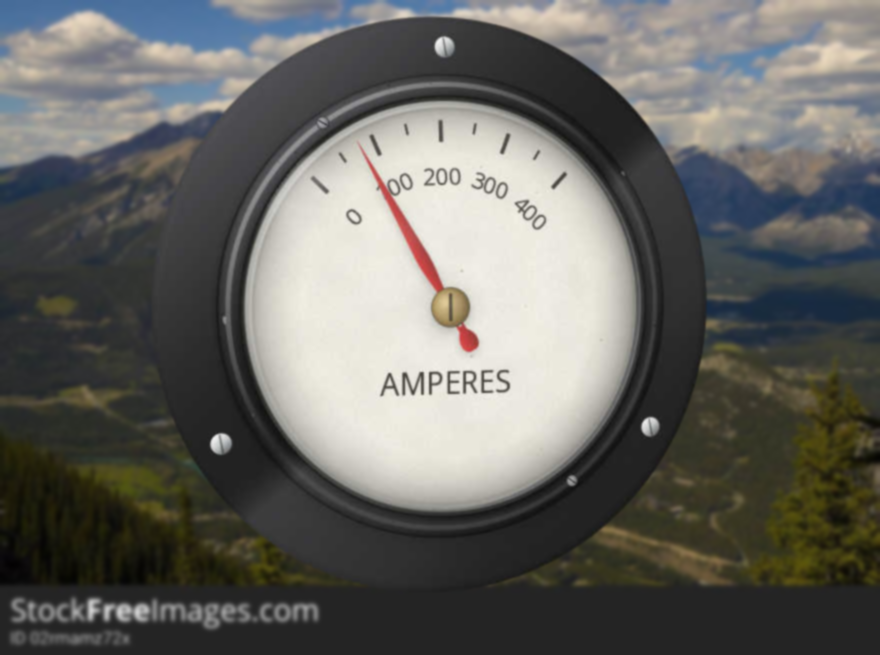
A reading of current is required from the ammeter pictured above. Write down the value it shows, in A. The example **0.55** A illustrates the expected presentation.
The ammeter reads **75** A
